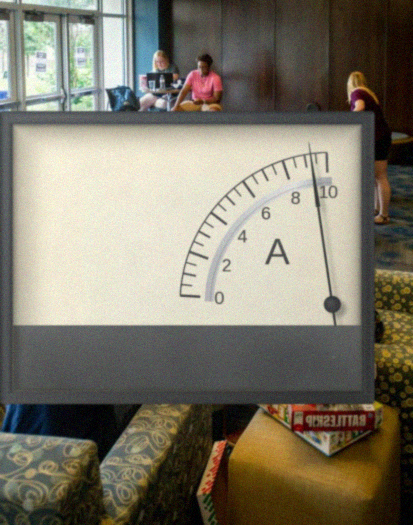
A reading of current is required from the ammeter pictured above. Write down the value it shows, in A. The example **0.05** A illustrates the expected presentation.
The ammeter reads **9.25** A
